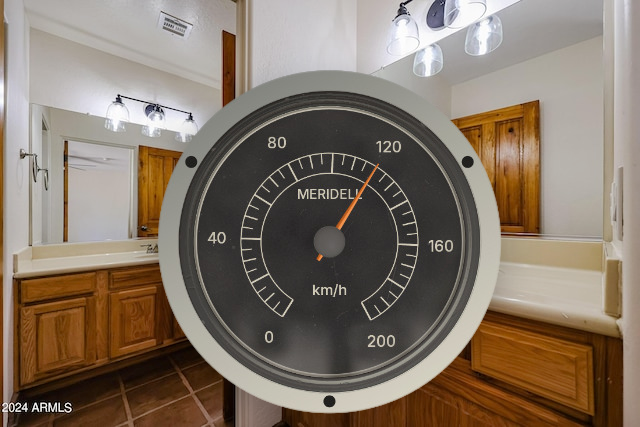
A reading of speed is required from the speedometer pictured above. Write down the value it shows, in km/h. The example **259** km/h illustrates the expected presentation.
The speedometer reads **120** km/h
